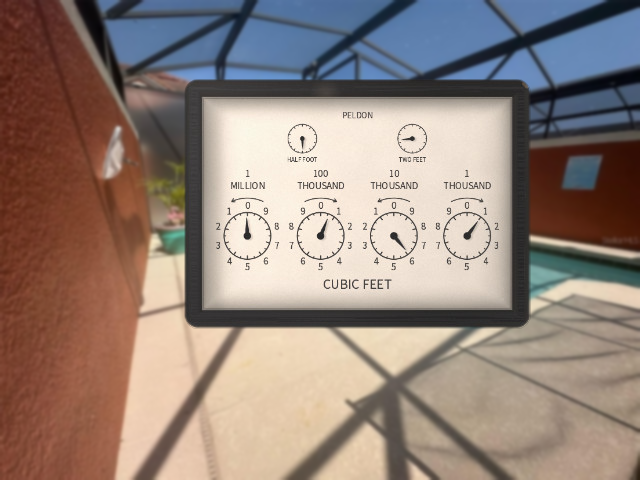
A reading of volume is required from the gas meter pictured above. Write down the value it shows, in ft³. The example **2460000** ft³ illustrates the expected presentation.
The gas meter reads **6100** ft³
